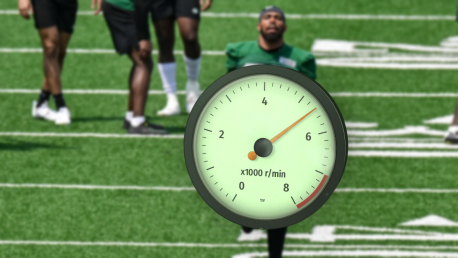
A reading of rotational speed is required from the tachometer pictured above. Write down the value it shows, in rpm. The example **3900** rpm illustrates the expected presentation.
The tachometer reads **5400** rpm
